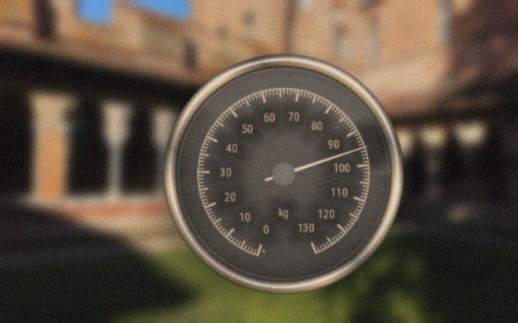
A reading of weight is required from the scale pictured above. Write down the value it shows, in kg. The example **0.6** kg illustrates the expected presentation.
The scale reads **95** kg
